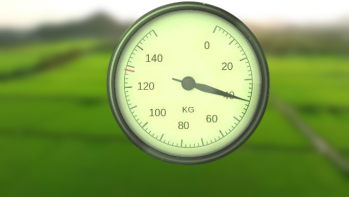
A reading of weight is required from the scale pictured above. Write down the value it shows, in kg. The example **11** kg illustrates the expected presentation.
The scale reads **40** kg
